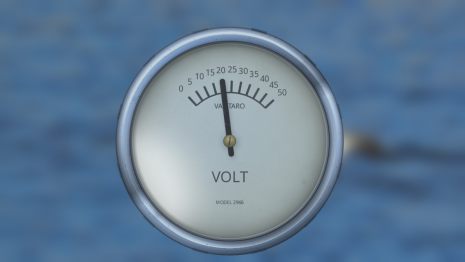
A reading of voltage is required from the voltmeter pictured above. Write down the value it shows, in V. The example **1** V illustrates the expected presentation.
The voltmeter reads **20** V
